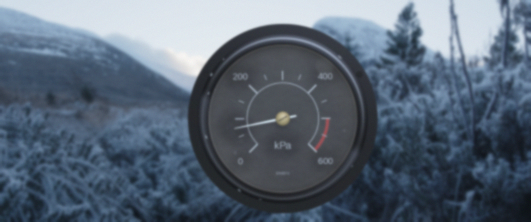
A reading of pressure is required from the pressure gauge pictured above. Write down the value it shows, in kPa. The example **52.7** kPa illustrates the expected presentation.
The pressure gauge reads **75** kPa
